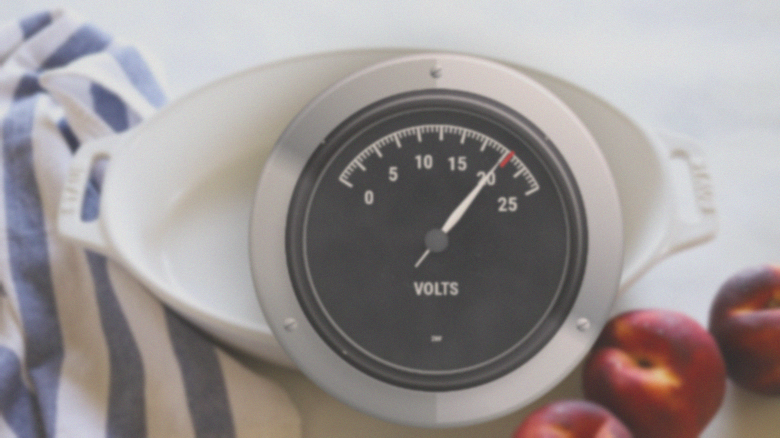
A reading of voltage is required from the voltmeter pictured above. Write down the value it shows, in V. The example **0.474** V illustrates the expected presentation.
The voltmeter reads **20** V
